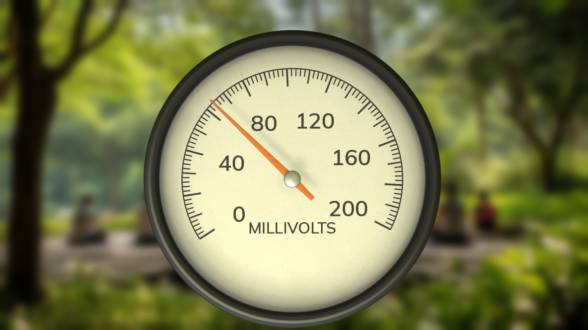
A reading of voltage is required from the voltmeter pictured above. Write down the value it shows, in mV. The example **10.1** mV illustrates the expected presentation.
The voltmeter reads **64** mV
